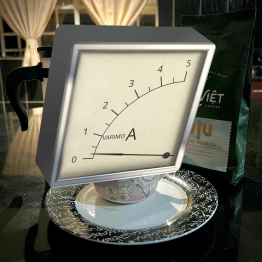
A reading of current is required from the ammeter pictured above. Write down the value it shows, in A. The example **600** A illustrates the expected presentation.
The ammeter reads **0.25** A
